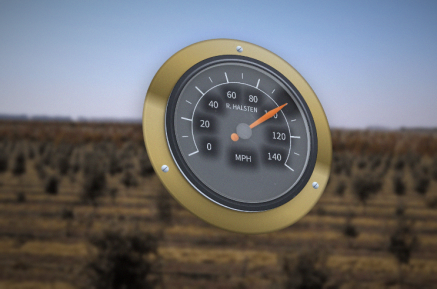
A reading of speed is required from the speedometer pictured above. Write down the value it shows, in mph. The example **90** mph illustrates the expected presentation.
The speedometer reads **100** mph
